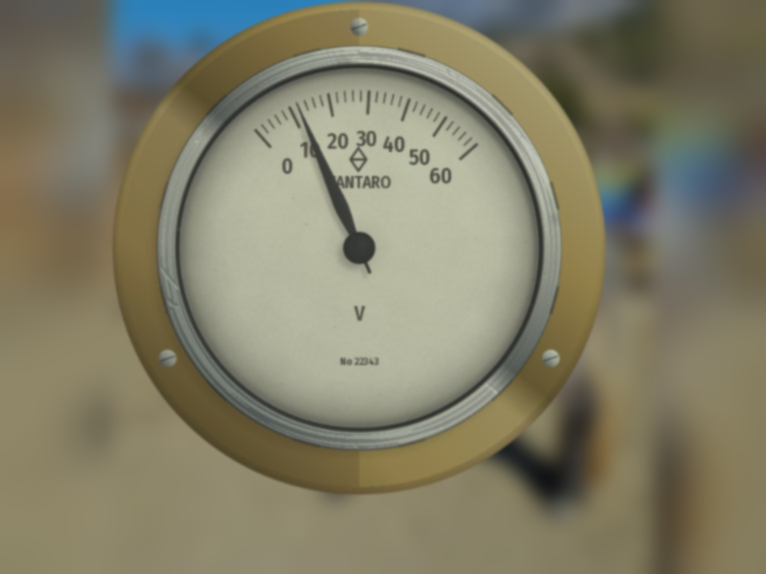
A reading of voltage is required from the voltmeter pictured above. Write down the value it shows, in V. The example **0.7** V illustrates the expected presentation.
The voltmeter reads **12** V
